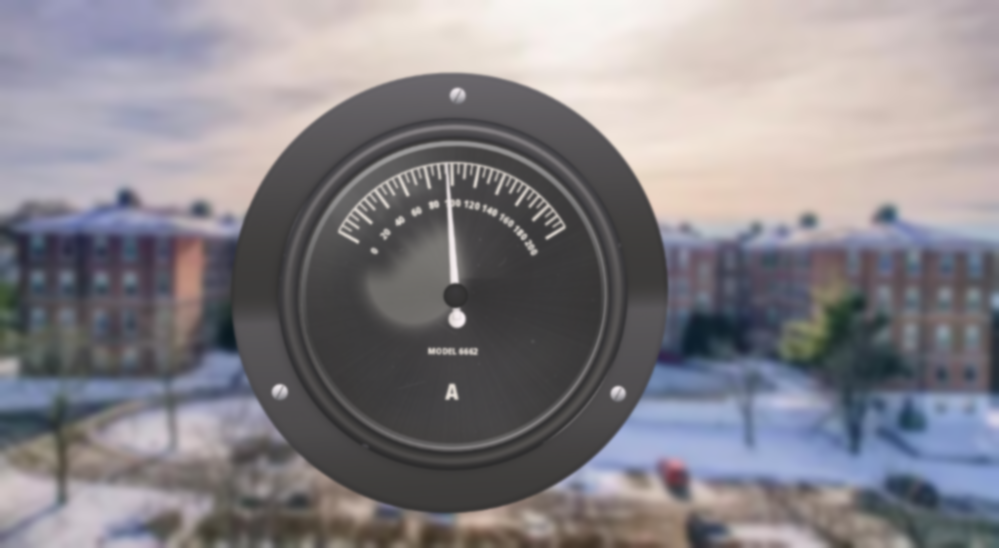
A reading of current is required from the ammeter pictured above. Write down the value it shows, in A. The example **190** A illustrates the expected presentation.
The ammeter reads **95** A
